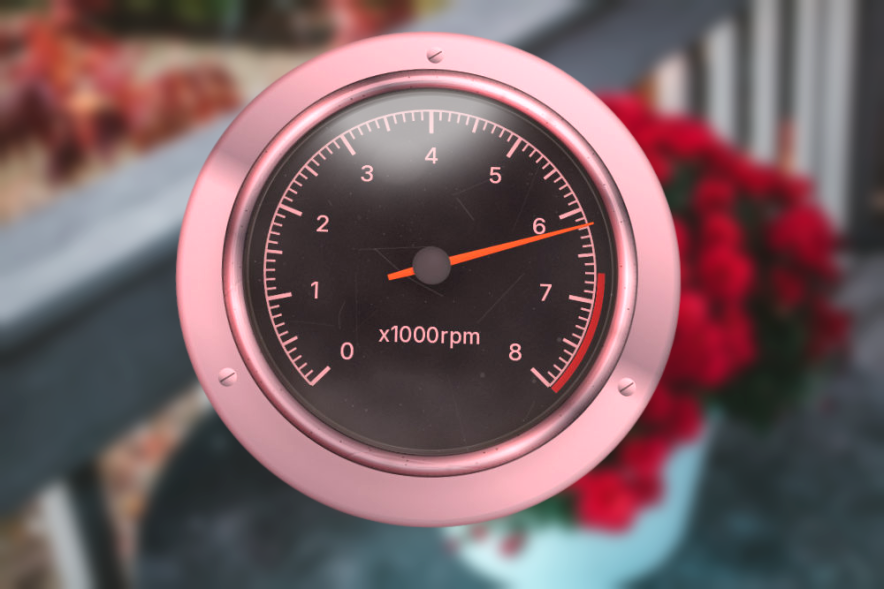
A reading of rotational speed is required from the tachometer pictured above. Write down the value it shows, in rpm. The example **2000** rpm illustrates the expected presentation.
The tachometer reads **6200** rpm
